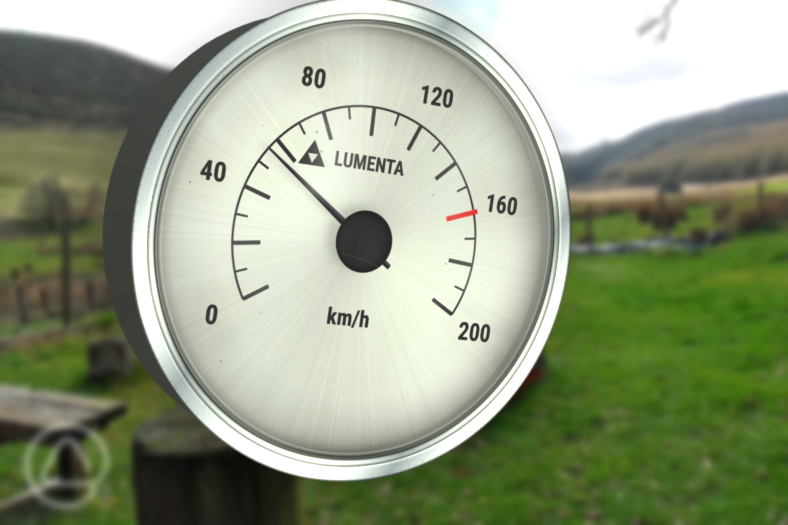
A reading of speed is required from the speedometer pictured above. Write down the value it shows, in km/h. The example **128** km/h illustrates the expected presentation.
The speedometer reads **55** km/h
